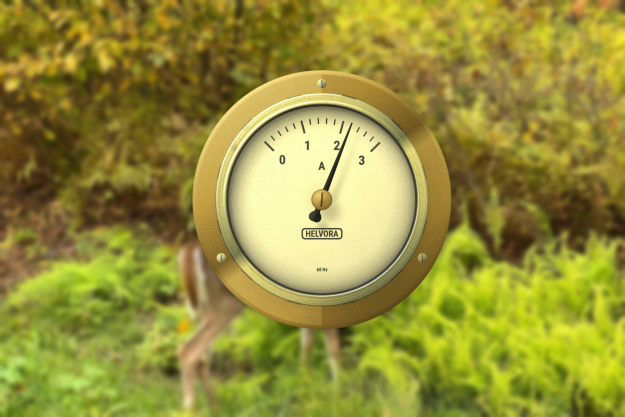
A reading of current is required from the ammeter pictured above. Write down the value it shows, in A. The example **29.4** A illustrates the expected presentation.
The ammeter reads **2.2** A
